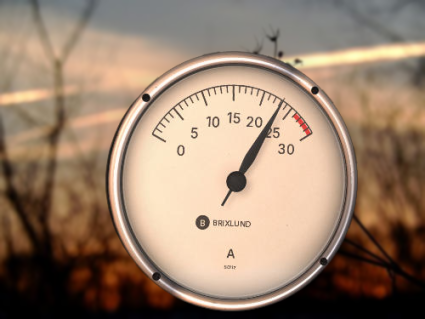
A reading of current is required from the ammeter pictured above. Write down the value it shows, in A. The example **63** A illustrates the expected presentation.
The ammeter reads **23** A
